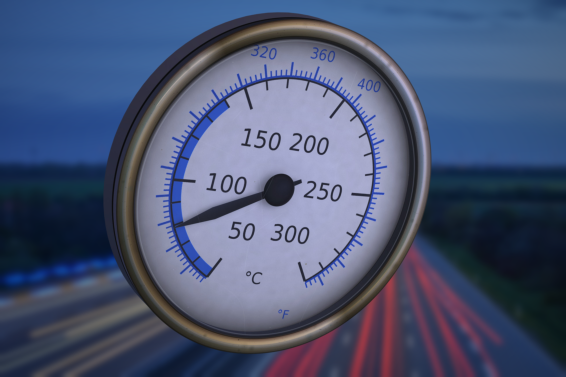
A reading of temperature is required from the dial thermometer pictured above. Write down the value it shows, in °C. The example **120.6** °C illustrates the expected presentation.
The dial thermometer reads **80** °C
